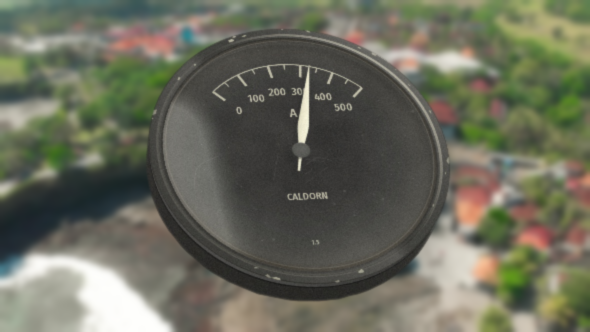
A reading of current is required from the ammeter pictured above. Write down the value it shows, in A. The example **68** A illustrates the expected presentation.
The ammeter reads **325** A
